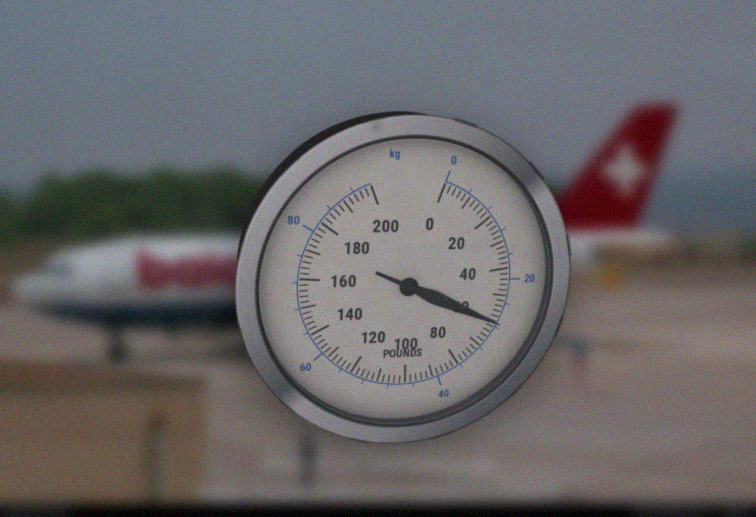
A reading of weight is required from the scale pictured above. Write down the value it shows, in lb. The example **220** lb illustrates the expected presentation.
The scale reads **60** lb
